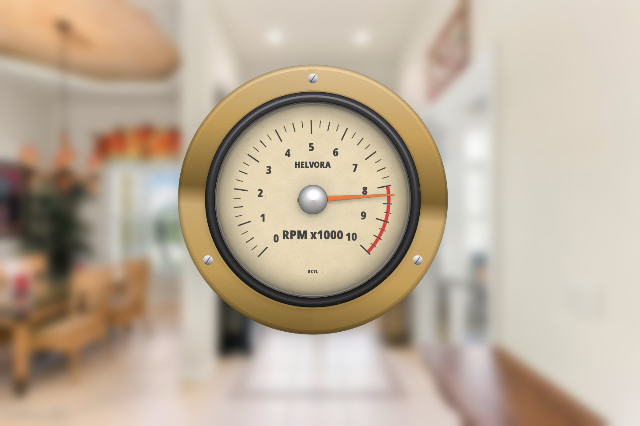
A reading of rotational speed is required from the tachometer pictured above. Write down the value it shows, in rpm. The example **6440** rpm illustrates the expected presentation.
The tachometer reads **8250** rpm
